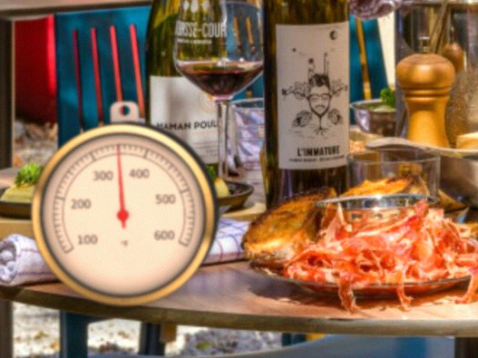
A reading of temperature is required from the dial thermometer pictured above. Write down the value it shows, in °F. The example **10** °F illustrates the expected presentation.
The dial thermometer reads **350** °F
